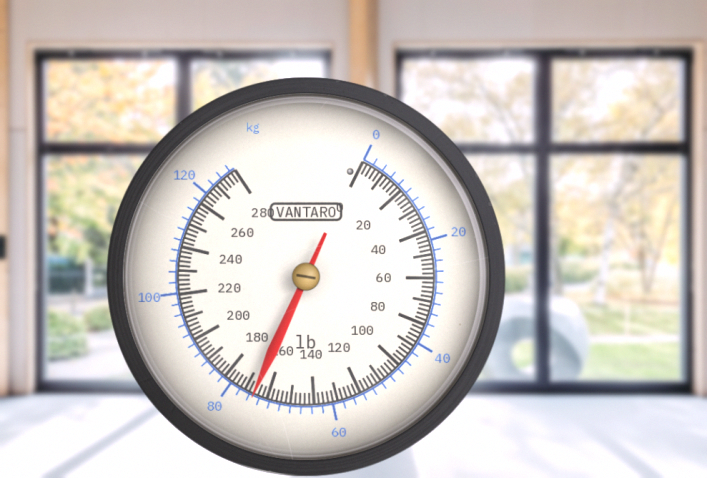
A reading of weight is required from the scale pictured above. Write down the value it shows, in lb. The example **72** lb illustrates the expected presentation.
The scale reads **166** lb
